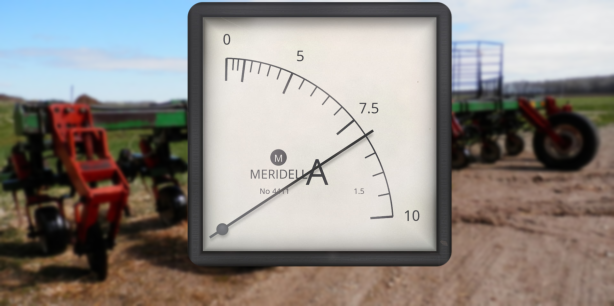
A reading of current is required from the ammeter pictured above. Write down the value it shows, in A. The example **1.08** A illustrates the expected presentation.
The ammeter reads **8** A
